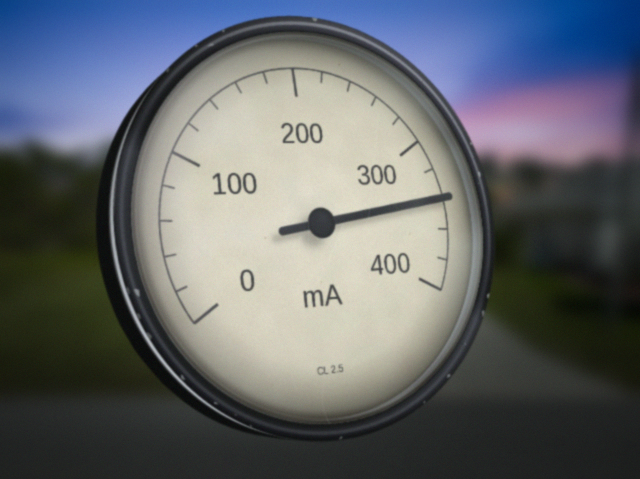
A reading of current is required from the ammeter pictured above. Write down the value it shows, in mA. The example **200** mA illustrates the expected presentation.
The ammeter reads **340** mA
